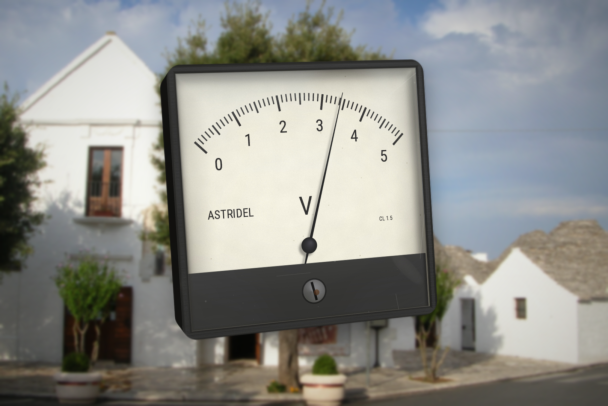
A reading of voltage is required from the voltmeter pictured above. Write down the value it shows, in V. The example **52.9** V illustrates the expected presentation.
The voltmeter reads **3.4** V
